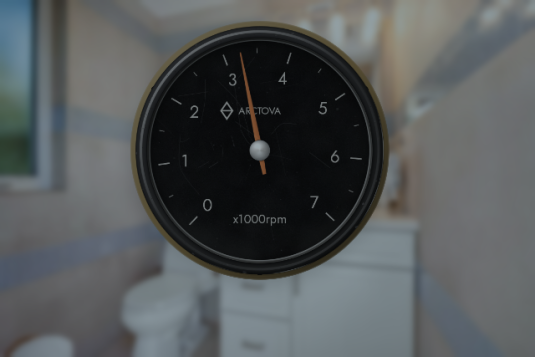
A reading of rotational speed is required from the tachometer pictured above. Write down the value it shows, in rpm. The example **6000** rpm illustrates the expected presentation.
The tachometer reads **3250** rpm
